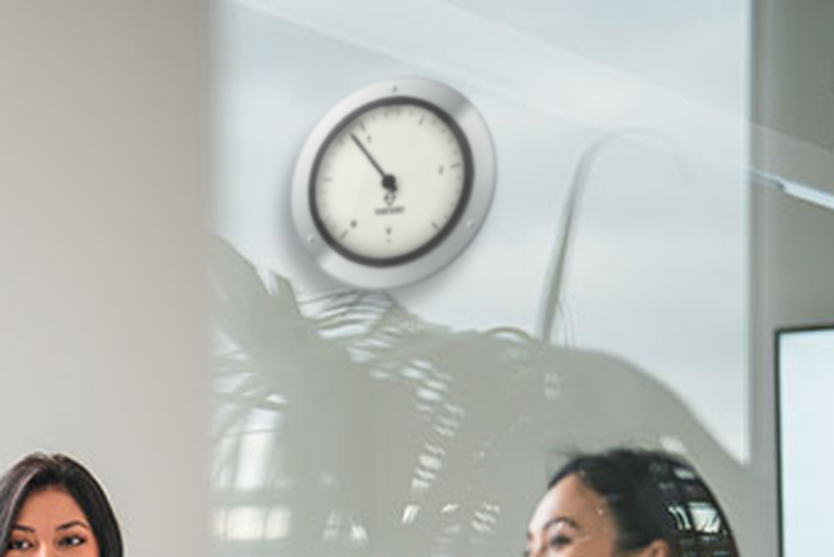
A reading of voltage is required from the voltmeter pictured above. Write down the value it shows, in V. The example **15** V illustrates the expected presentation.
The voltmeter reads **0.9** V
